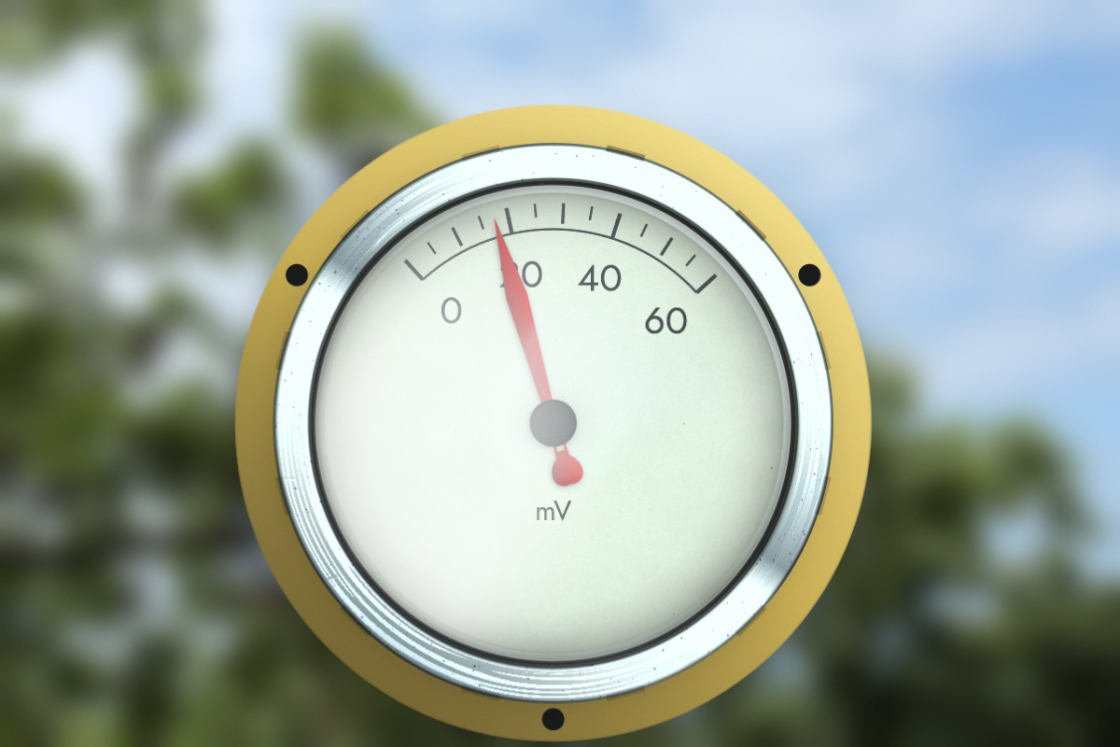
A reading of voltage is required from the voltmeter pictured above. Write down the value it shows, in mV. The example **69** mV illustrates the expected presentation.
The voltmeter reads **17.5** mV
